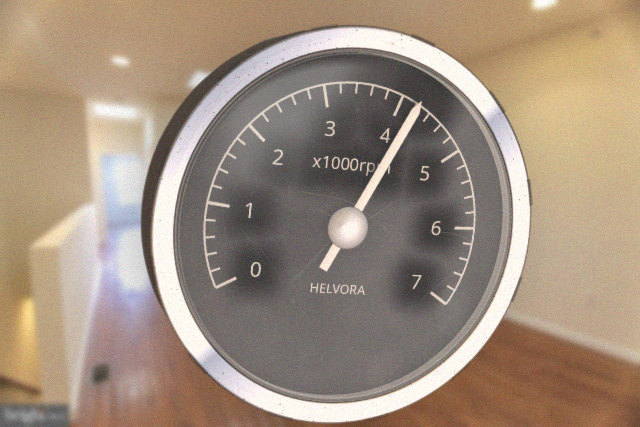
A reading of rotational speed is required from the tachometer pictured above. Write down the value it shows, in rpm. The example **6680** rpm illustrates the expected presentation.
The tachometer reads **4200** rpm
